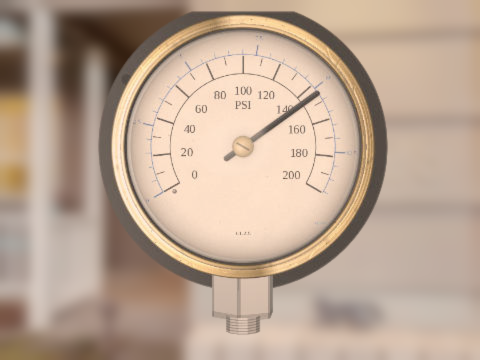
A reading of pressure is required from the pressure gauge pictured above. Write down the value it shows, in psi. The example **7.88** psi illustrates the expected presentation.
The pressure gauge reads **145** psi
